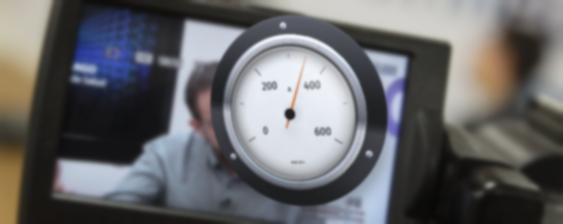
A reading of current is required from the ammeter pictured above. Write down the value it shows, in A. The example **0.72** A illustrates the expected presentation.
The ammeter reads **350** A
